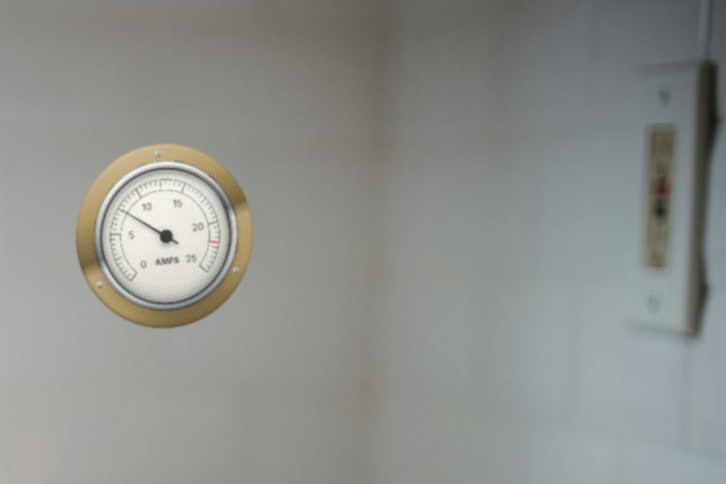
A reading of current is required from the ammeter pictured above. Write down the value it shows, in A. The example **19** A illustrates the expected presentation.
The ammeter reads **7.5** A
